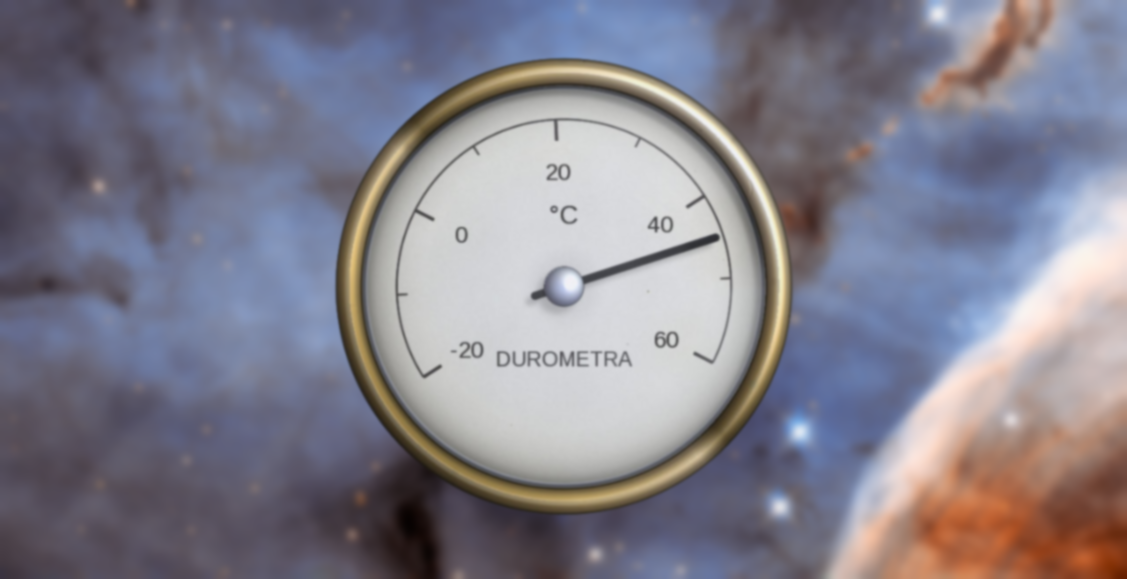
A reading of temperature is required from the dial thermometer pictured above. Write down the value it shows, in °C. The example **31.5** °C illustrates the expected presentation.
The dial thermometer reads **45** °C
